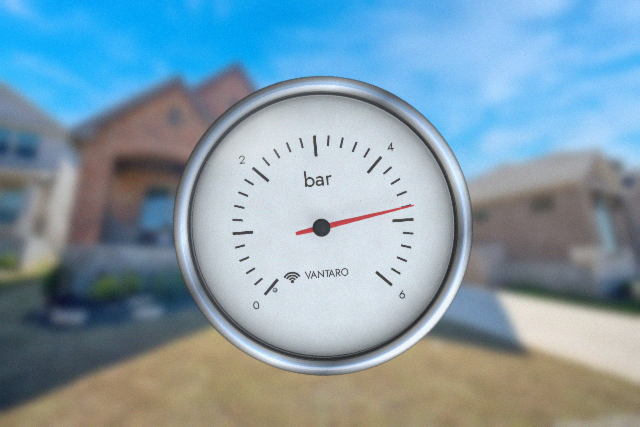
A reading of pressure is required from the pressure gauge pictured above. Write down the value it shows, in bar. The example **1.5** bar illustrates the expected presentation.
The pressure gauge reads **4.8** bar
